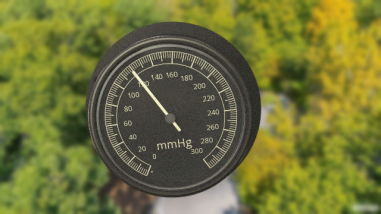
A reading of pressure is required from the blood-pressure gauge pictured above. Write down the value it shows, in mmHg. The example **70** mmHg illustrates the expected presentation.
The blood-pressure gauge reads **120** mmHg
